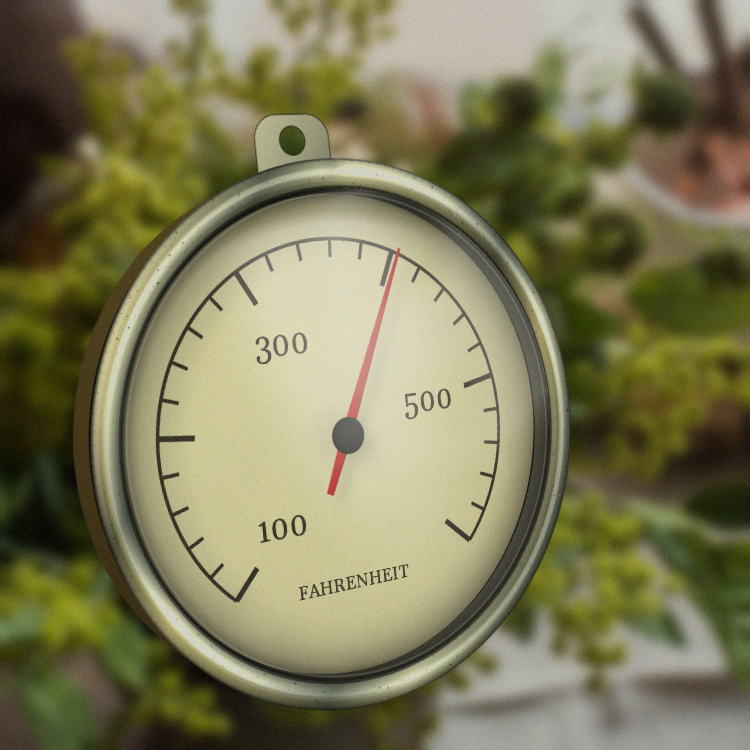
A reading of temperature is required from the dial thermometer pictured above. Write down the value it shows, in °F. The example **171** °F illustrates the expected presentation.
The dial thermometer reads **400** °F
